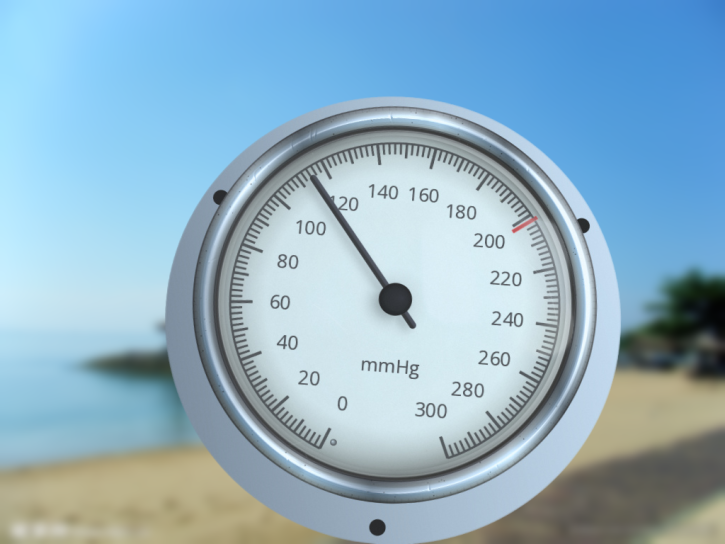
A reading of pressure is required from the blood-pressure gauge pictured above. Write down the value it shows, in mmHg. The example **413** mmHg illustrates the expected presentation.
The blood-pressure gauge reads **114** mmHg
